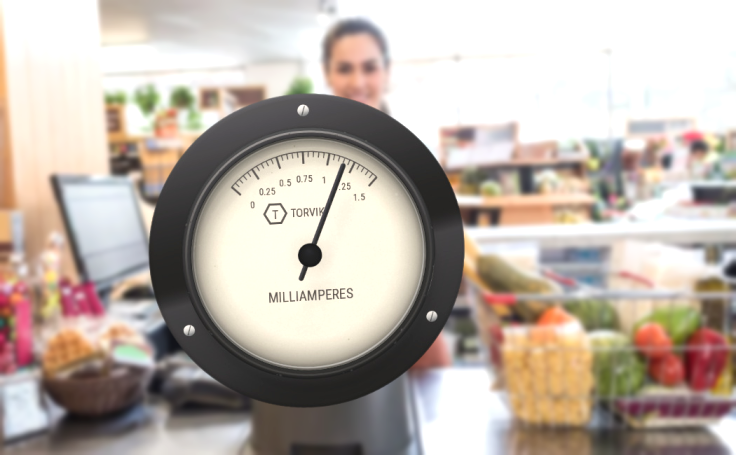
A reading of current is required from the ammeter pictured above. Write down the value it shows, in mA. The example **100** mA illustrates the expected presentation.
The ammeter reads **1.15** mA
